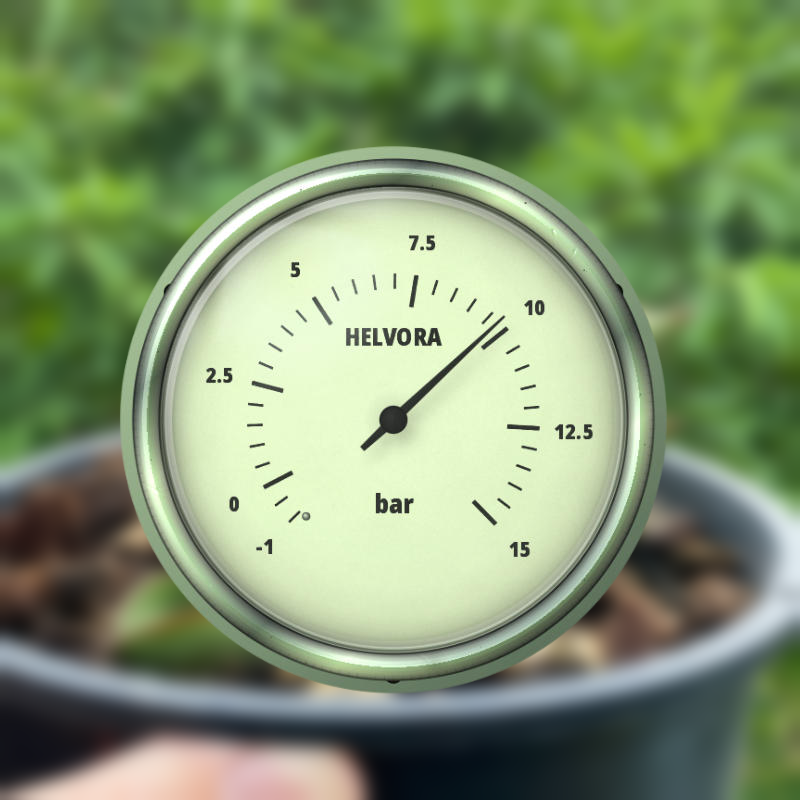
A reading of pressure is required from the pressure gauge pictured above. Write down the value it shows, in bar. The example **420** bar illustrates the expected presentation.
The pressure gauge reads **9.75** bar
